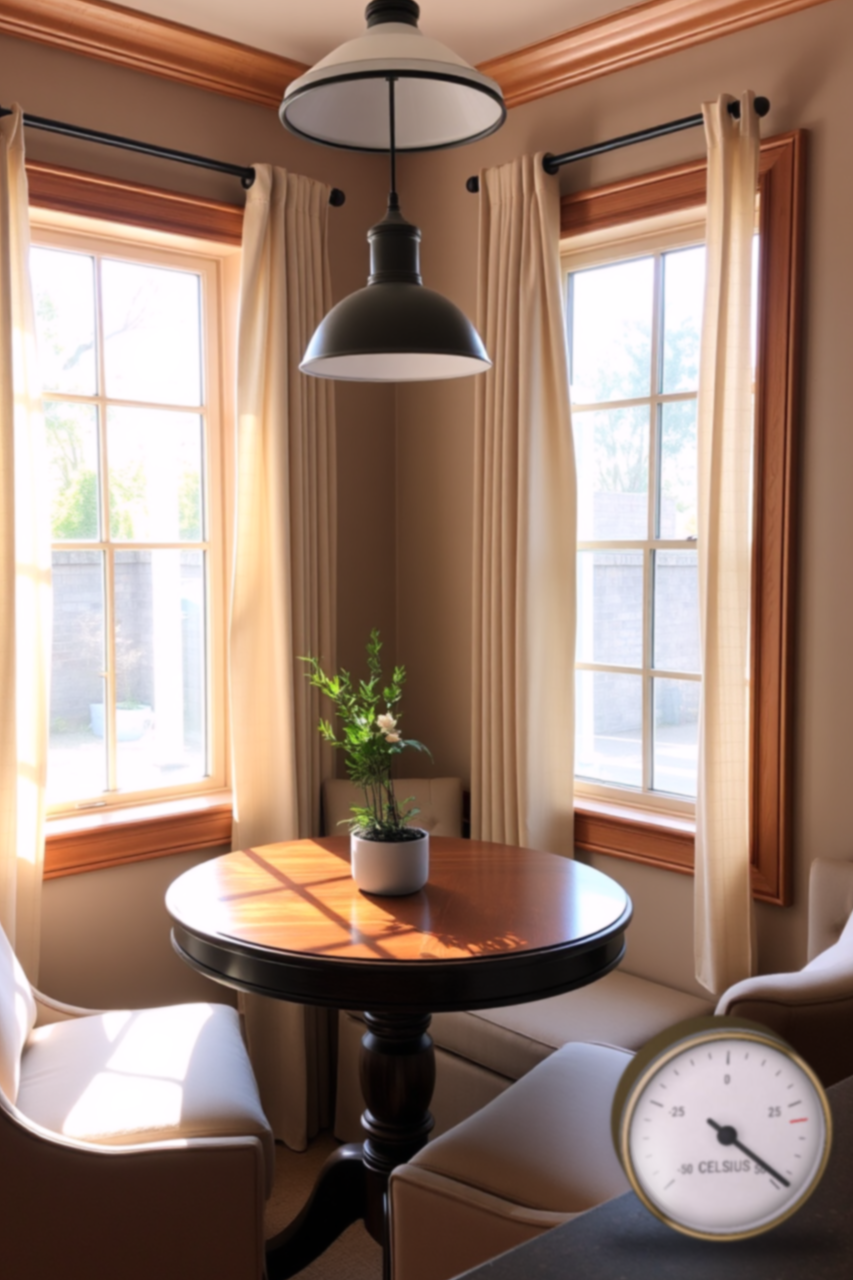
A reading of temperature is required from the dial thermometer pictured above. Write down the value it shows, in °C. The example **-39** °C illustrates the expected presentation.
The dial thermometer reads **47.5** °C
